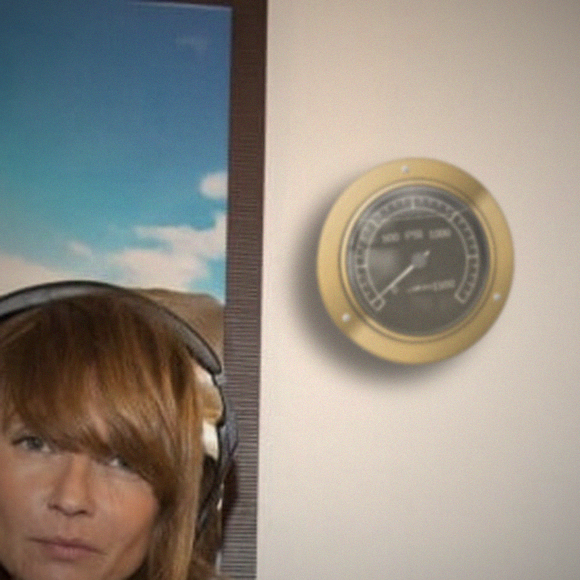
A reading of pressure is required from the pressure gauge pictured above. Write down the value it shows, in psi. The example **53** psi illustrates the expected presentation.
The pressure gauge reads **50** psi
